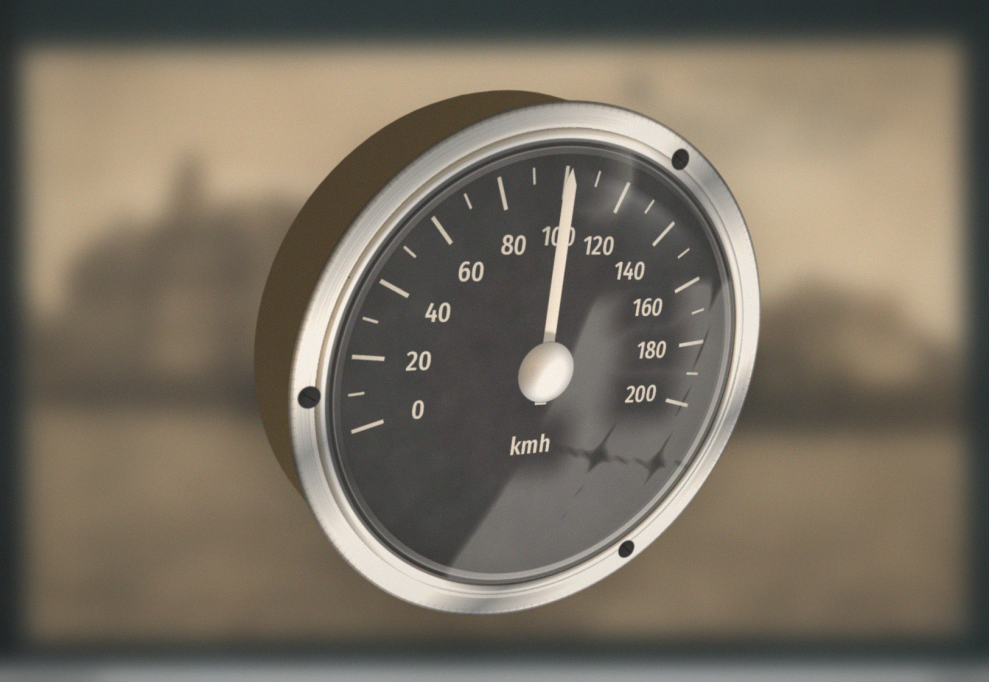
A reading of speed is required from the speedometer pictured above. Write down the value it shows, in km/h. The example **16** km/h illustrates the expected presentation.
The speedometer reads **100** km/h
